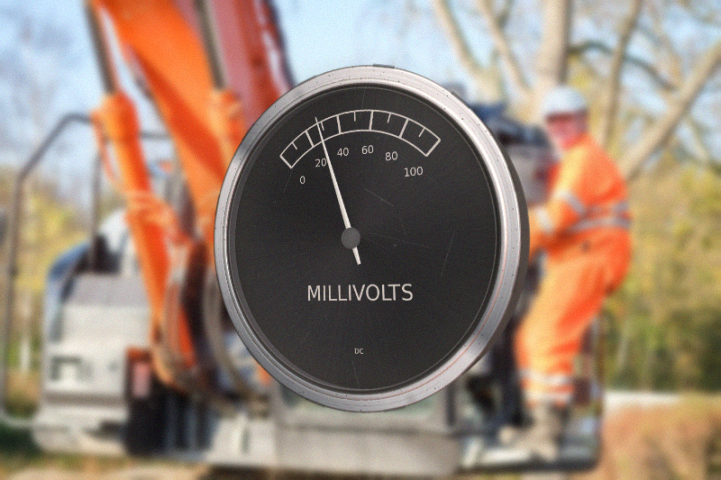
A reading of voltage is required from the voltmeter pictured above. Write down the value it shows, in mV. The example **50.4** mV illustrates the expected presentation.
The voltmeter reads **30** mV
